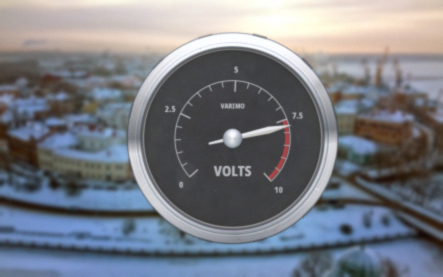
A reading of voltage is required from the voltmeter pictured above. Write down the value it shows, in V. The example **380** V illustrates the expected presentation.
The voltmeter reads **7.75** V
